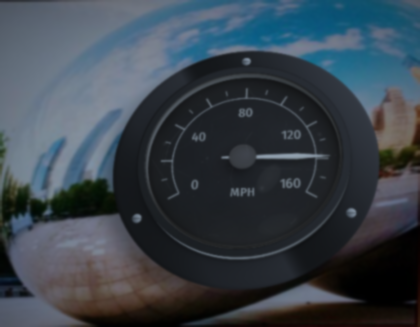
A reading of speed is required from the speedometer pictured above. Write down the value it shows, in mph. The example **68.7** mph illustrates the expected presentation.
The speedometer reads **140** mph
